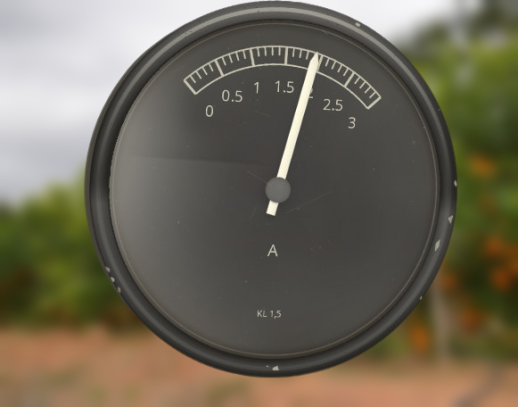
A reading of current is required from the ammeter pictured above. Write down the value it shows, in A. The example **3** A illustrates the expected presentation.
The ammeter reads **1.9** A
